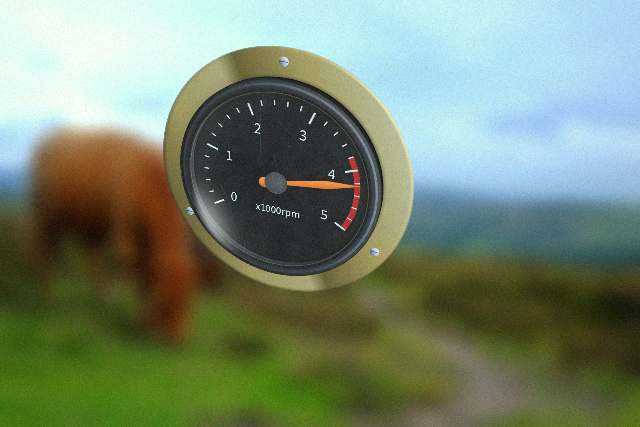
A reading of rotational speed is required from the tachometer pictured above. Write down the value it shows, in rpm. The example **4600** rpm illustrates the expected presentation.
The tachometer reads **4200** rpm
